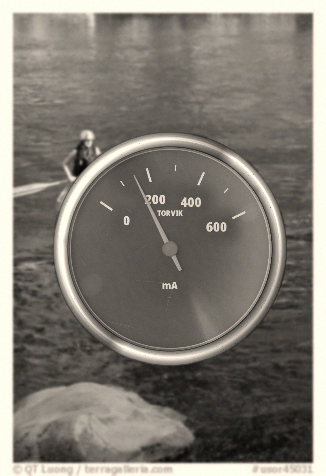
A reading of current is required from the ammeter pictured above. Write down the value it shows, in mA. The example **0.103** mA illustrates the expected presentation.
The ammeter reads **150** mA
